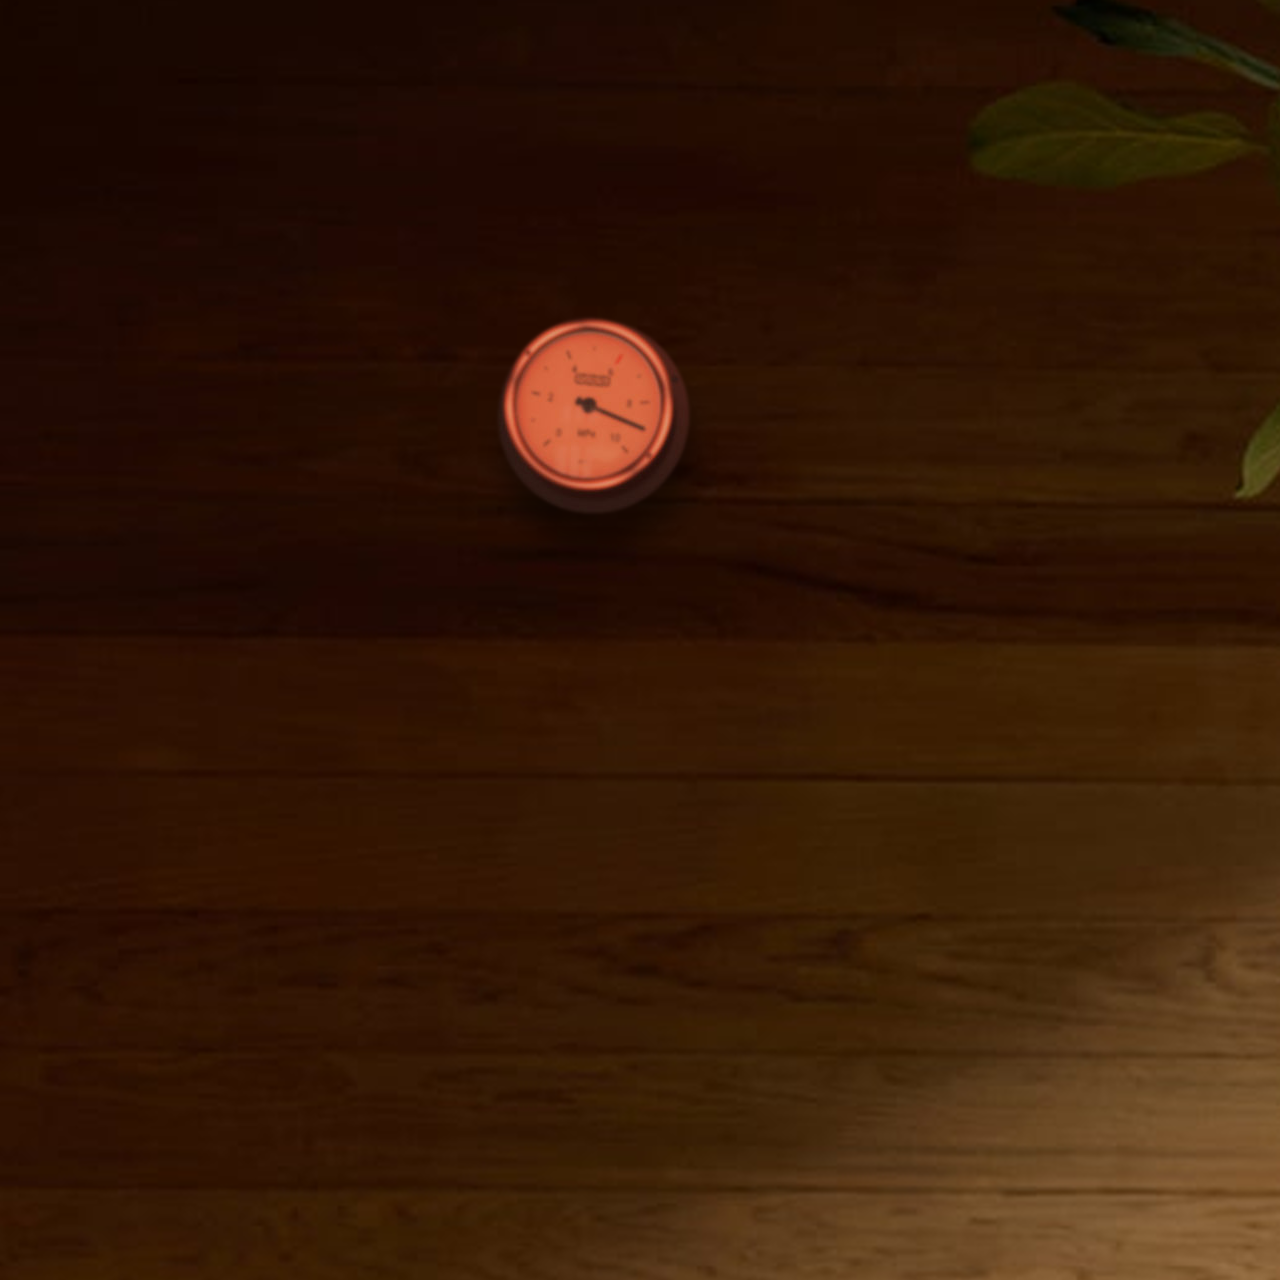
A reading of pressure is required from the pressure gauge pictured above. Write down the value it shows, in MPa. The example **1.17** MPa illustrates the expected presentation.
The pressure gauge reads **9** MPa
